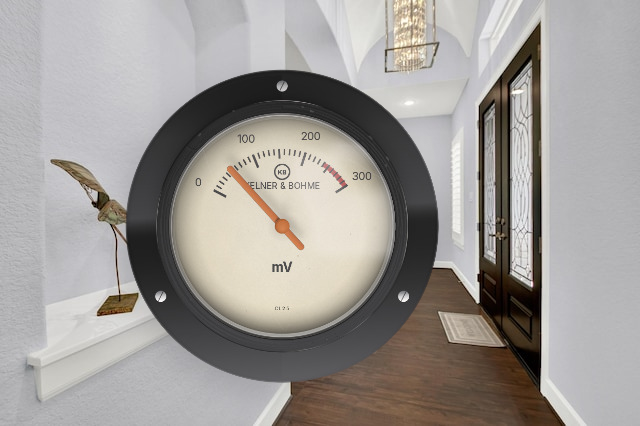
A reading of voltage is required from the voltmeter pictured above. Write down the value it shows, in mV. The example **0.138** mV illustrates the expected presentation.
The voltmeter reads **50** mV
